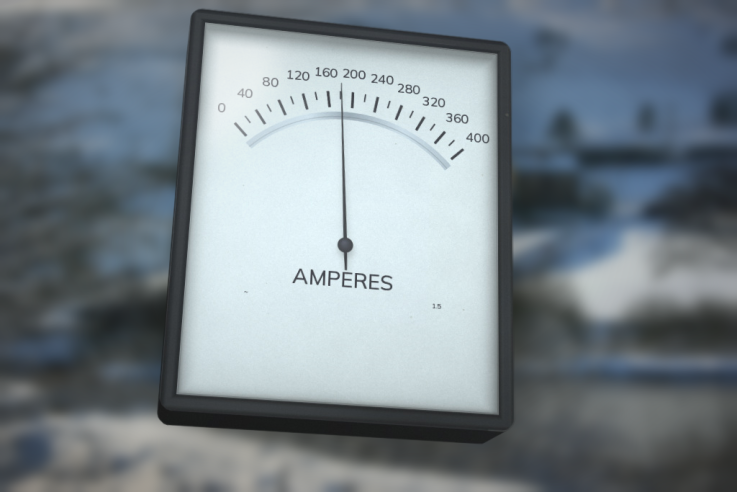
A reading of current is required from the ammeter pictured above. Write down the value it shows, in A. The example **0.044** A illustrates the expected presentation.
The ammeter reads **180** A
